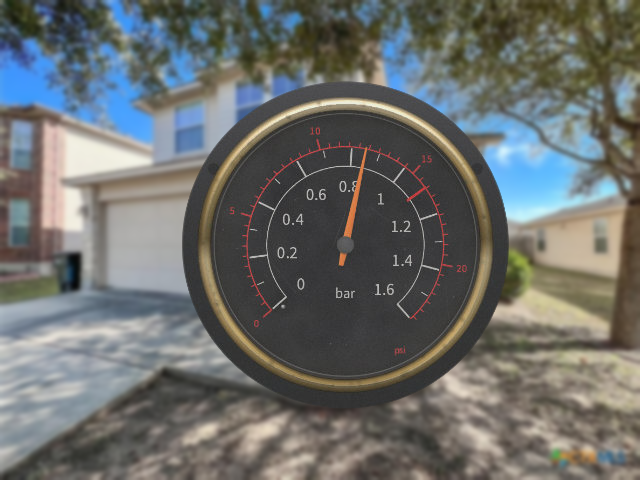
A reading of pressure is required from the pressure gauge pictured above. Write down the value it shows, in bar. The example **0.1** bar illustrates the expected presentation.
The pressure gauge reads **0.85** bar
